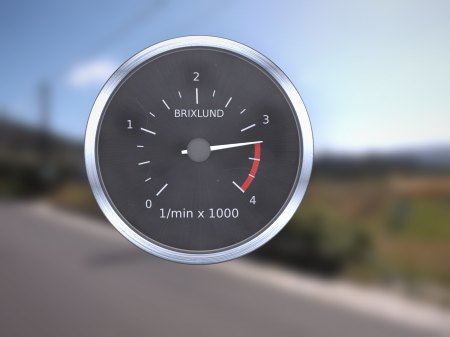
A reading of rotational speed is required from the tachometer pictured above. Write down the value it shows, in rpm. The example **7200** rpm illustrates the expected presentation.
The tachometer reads **3250** rpm
